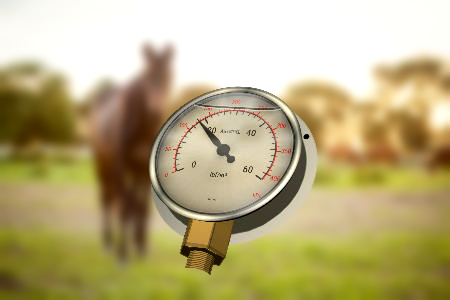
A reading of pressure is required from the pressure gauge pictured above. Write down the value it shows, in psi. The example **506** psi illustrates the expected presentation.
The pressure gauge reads **18** psi
